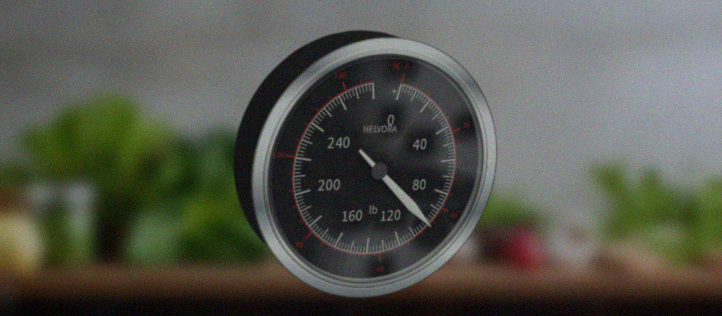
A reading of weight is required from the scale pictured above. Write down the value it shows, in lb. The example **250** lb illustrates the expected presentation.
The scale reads **100** lb
